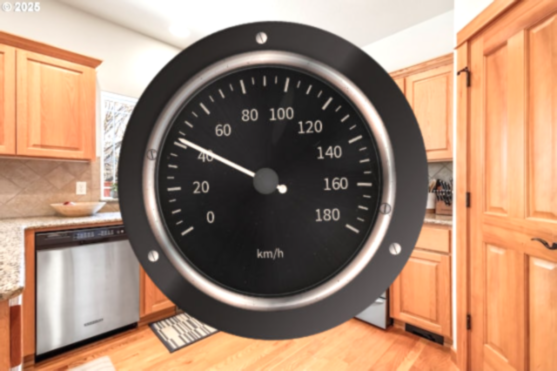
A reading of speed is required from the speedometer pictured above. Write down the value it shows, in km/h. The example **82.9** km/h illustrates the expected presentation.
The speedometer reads **42.5** km/h
